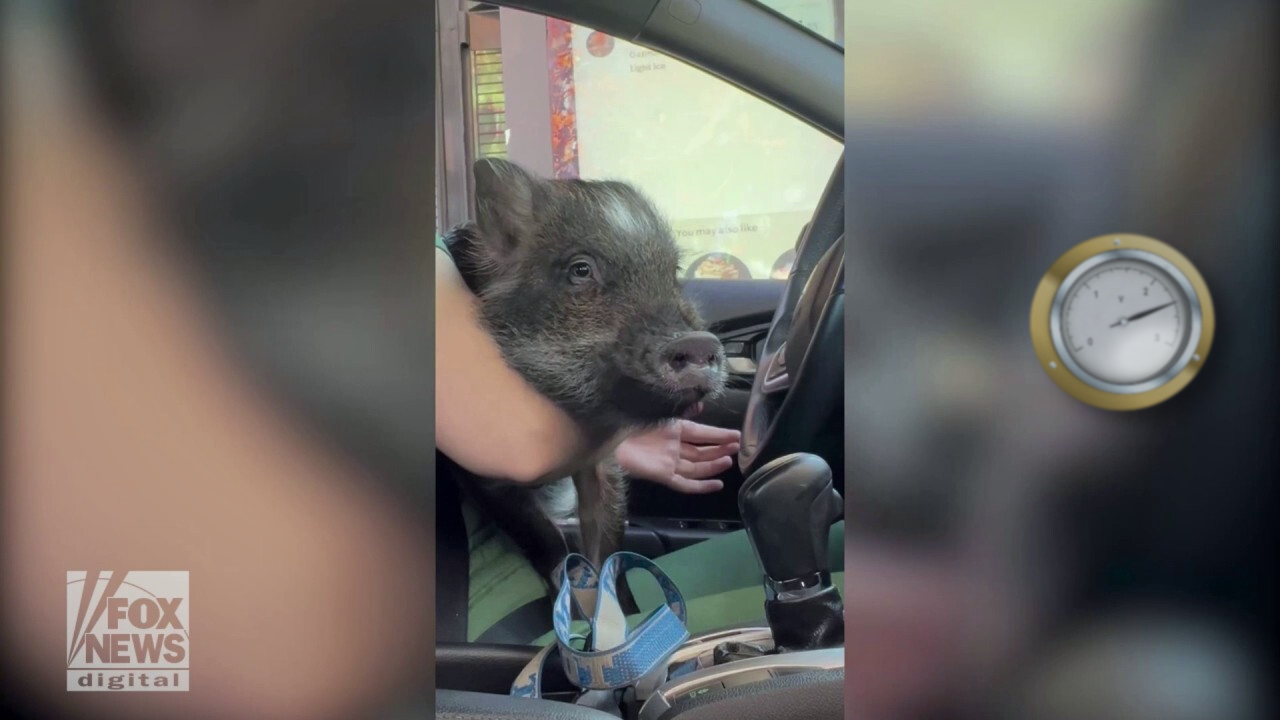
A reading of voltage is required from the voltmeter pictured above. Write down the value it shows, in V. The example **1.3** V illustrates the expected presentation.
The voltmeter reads **2.4** V
